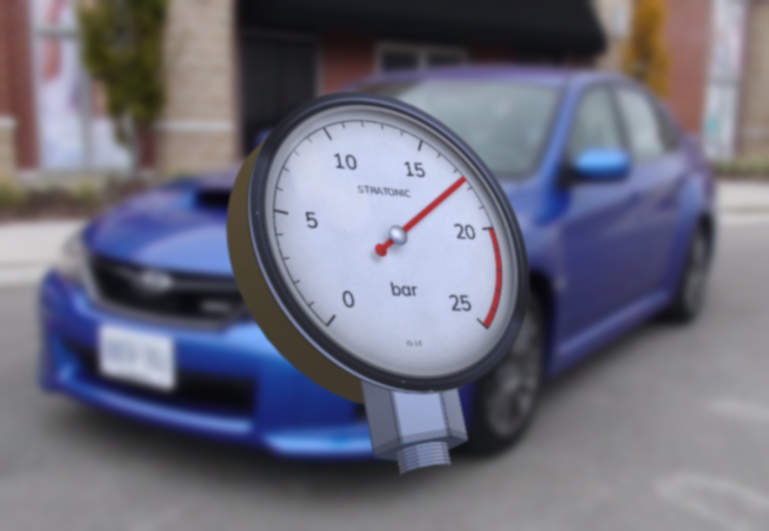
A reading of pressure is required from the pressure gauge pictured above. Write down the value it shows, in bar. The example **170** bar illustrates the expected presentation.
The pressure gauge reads **17.5** bar
